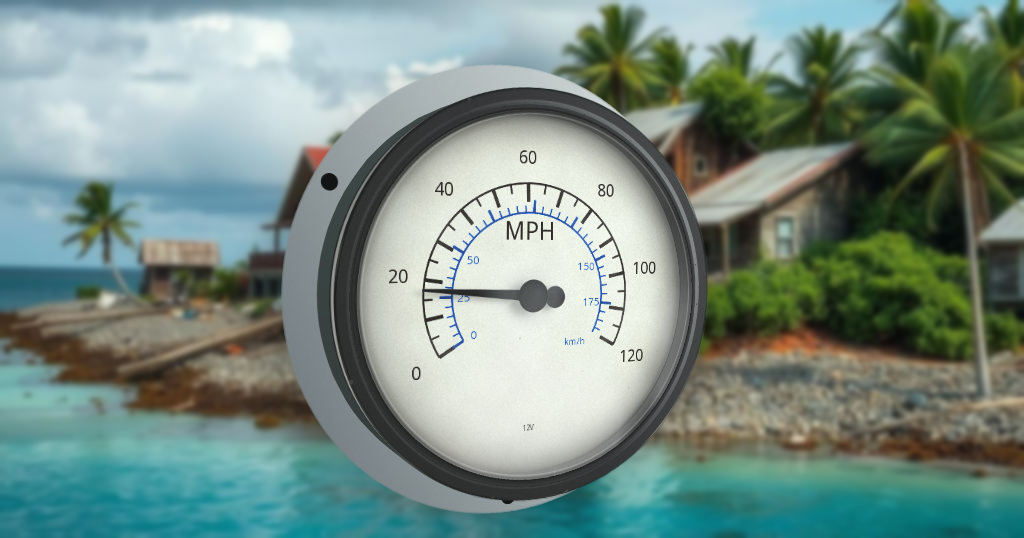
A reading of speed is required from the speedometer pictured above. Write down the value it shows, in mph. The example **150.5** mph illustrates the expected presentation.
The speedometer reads **17.5** mph
